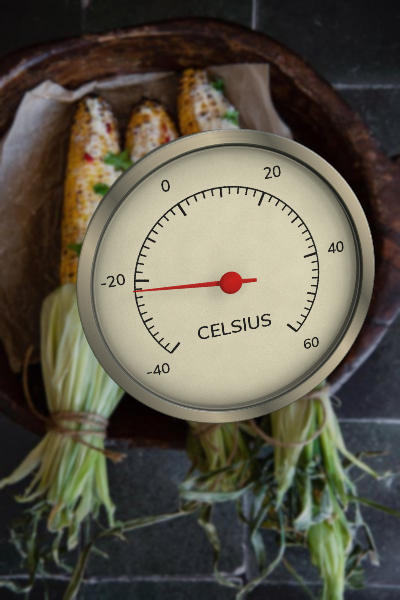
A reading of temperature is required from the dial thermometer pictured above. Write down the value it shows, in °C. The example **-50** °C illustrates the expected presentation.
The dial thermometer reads **-22** °C
